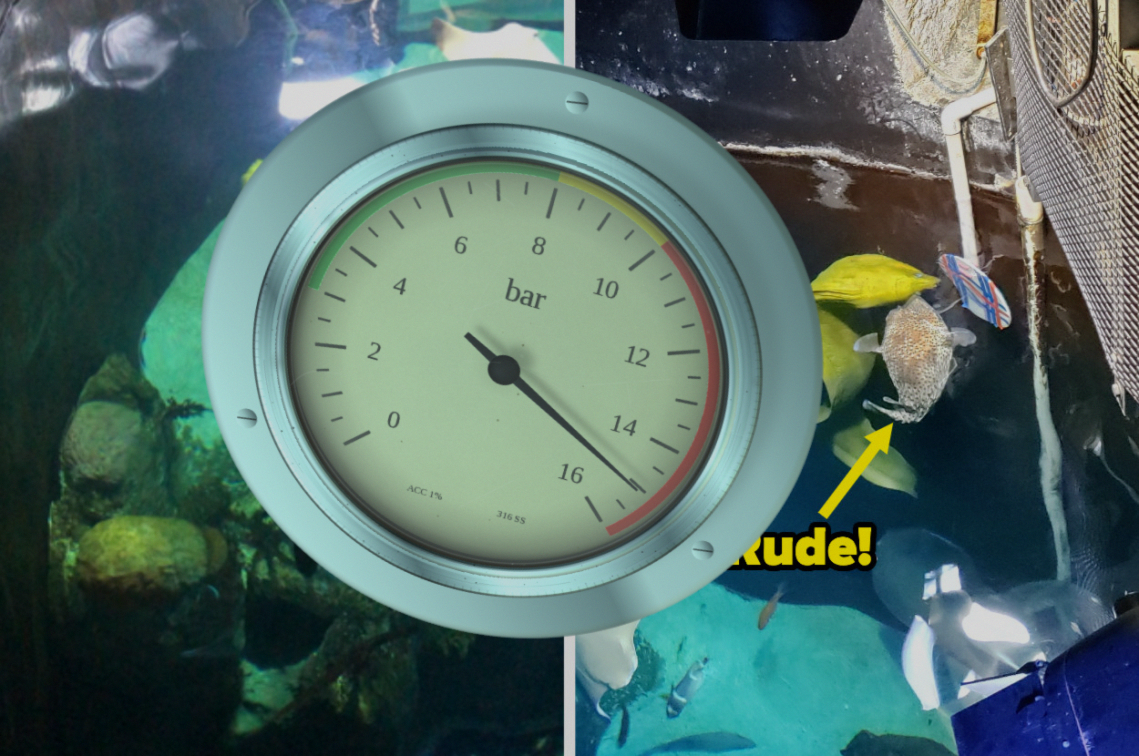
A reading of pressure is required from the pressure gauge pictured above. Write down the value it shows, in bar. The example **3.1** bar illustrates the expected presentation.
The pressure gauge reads **15** bar
